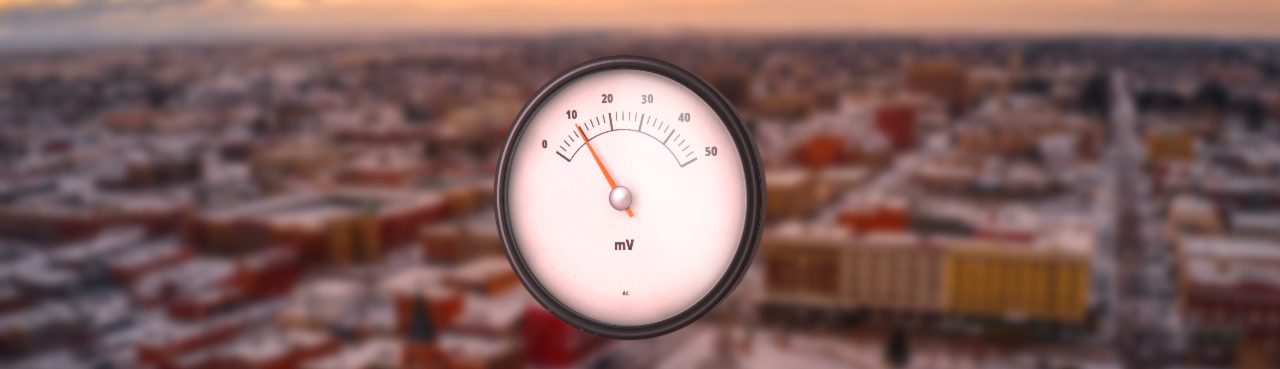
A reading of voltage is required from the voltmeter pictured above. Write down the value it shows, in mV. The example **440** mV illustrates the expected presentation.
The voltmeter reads **10** mV
